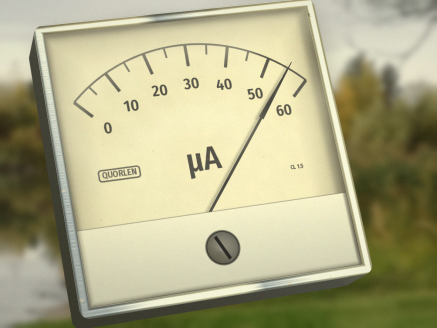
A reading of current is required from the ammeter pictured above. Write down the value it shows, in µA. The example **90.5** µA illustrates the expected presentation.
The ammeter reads **55** µA
